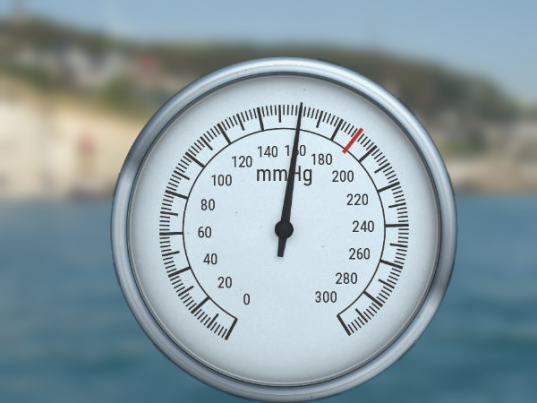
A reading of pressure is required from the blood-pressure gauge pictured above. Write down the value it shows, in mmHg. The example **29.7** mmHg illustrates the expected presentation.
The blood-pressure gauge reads **160** mmHg
